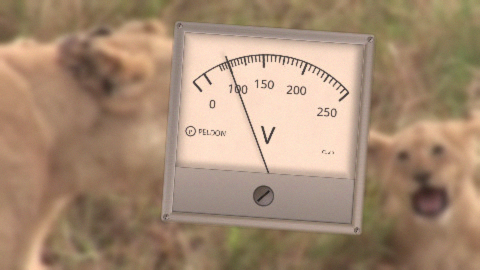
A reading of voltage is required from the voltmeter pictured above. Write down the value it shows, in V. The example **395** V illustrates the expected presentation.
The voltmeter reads **100** V
